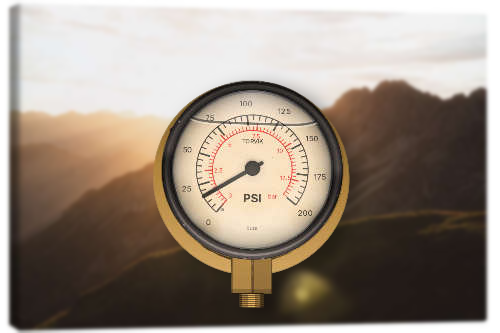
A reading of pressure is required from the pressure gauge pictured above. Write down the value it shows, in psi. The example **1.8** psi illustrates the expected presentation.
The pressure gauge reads **15** psi
